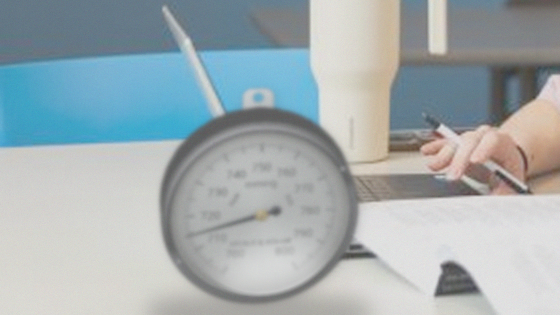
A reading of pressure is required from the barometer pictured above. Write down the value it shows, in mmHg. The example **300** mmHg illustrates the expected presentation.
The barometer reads **715** mmHg
